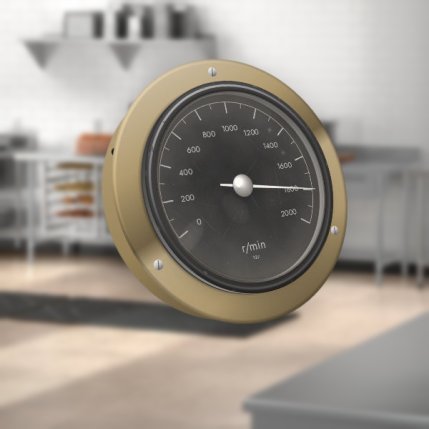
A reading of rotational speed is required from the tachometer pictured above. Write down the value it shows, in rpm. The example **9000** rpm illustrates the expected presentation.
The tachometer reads **1800** rpm
